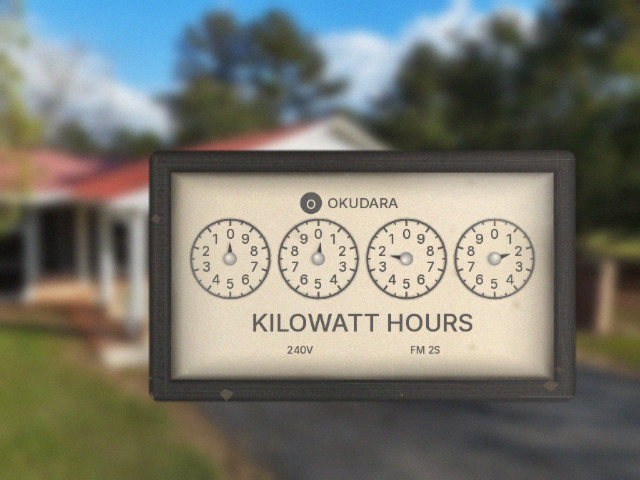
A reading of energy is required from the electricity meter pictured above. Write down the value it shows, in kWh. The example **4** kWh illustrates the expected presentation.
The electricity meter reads **22** kWh
